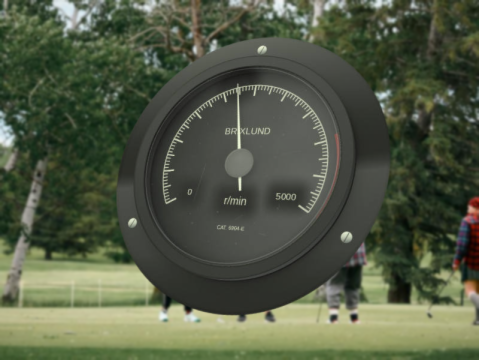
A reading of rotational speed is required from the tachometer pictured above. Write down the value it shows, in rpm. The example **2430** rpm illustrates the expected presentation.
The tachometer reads **2250** rpm
